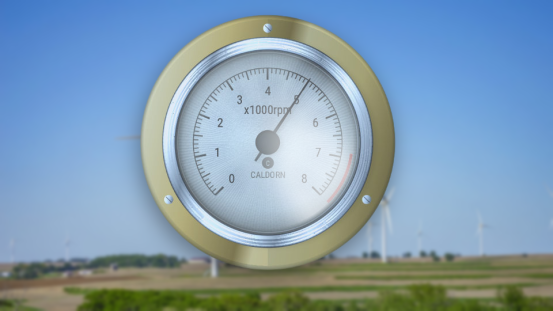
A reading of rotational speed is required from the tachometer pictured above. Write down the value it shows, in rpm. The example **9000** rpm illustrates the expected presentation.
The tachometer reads **5000** rpm
